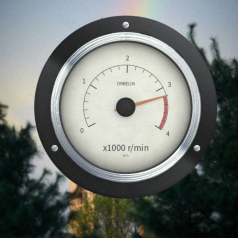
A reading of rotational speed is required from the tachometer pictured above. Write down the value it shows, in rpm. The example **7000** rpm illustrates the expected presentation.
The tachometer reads **3200** rpm
